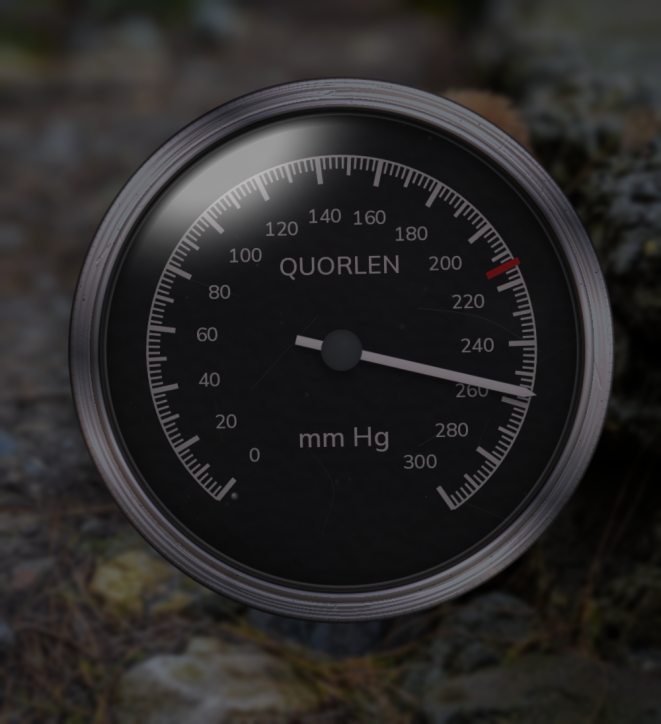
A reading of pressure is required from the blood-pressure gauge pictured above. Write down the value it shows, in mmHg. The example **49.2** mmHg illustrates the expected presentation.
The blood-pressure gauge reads **256** mmHg
